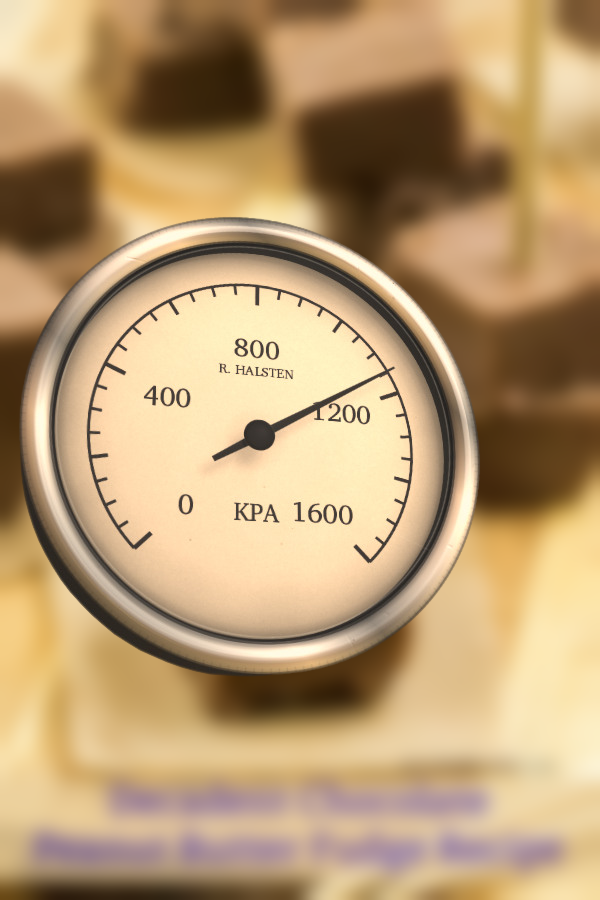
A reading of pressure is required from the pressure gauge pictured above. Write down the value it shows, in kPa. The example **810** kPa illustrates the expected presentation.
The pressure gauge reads **1150** kPa
